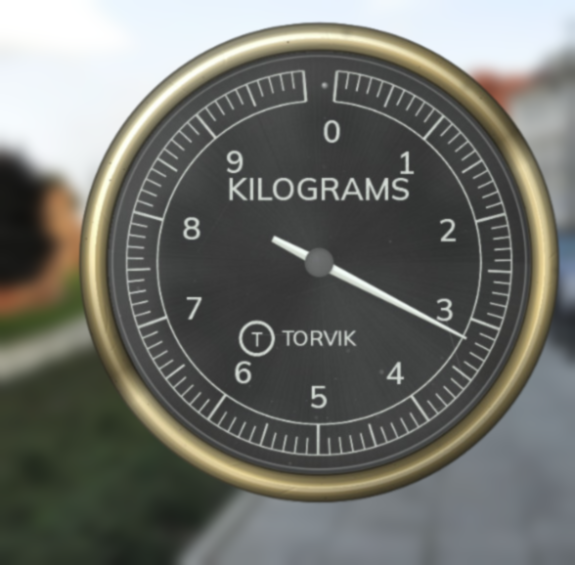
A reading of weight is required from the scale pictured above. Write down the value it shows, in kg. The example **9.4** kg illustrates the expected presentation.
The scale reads **3.2** kg
